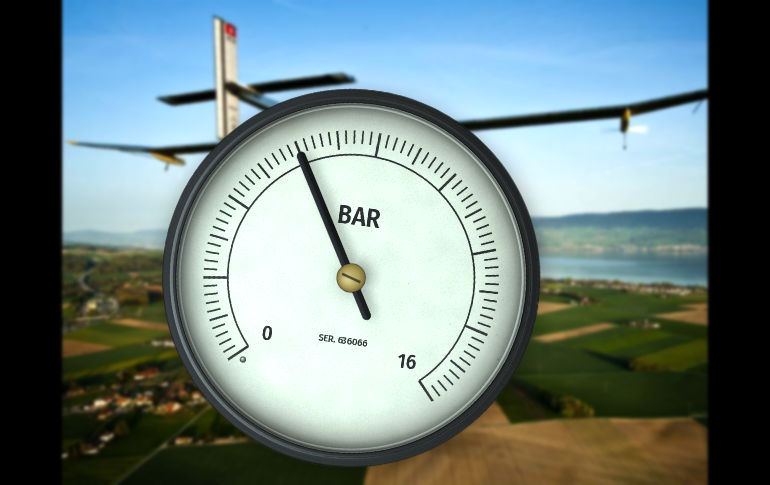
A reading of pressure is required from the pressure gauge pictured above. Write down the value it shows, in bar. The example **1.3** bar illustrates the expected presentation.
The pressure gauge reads **6** bar
